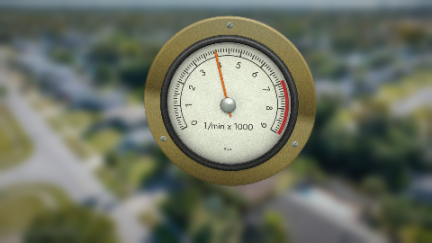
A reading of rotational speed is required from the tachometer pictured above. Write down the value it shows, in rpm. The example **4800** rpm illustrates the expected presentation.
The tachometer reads **4000** rpm
